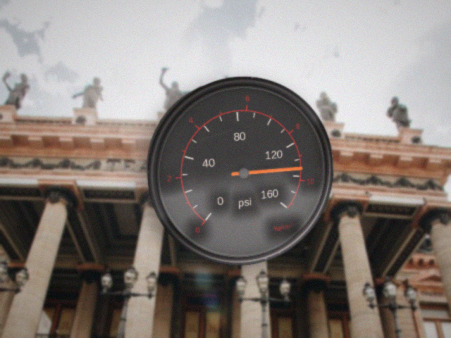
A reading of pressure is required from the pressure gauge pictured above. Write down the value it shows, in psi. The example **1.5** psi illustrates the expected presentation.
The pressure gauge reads **135** psi
